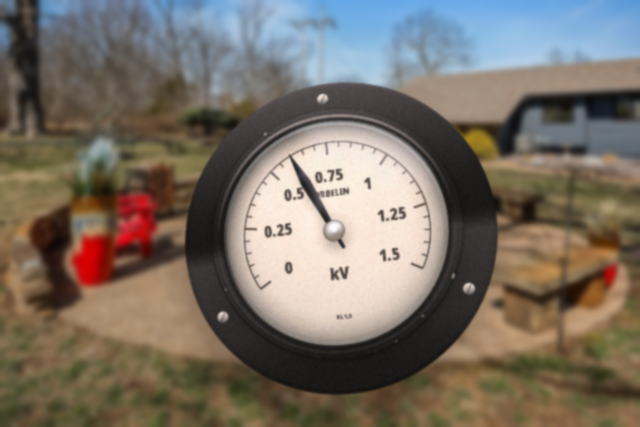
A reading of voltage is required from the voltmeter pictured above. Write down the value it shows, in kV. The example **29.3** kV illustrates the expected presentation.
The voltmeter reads **0.6** kV
